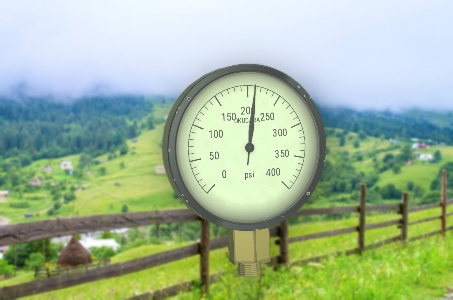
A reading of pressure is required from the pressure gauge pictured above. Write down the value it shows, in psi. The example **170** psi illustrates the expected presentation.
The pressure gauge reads **210** psi
